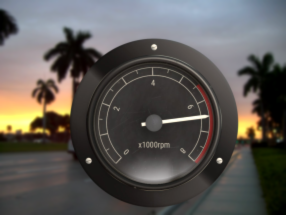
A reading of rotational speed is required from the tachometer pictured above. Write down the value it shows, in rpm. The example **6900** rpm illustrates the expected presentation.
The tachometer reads **6500** rpm
